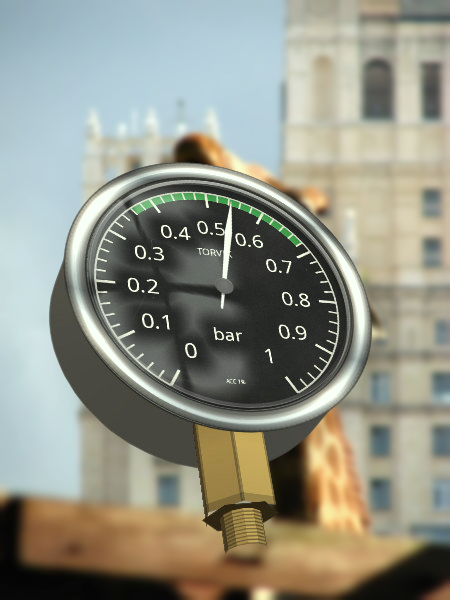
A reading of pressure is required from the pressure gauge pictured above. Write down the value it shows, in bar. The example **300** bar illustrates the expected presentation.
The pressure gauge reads **0.54** bar
